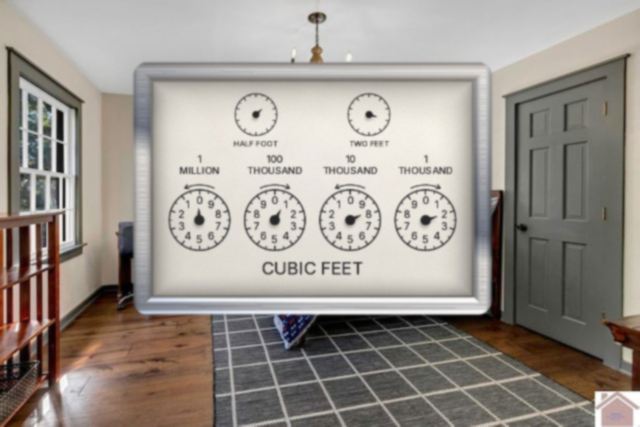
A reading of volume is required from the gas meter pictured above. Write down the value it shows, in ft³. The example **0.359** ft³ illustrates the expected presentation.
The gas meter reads **8200** ft³
